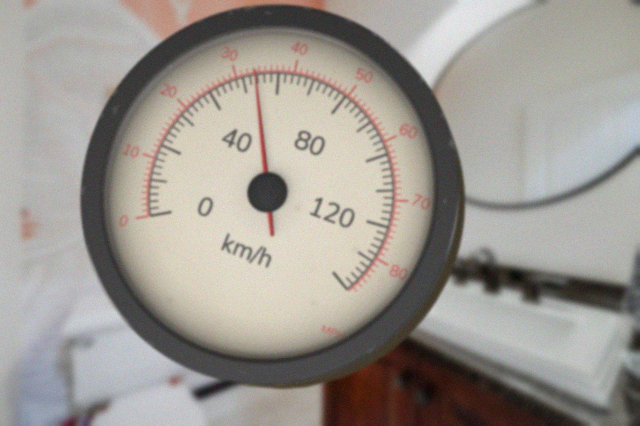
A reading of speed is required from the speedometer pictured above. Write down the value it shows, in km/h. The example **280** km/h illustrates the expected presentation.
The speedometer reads **54** km/h
